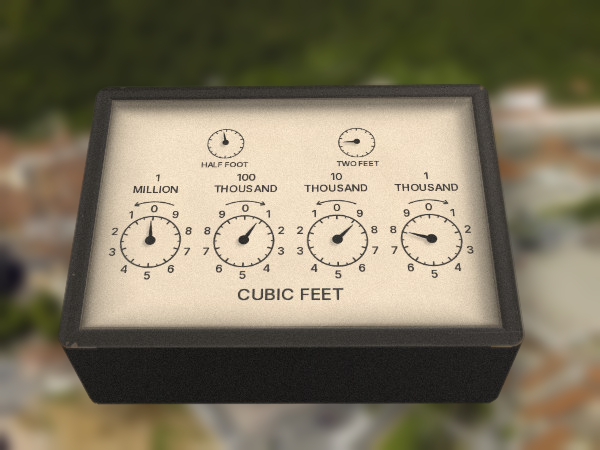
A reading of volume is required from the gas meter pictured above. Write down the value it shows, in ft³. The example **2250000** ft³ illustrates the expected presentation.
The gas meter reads **8800** ft³
